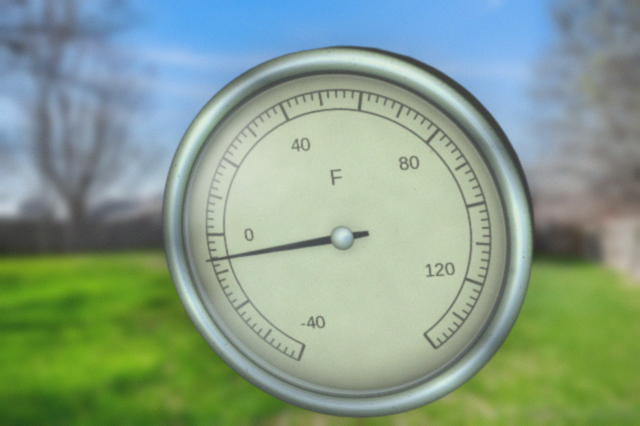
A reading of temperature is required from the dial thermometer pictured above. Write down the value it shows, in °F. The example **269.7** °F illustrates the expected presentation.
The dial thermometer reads **-6** °F
